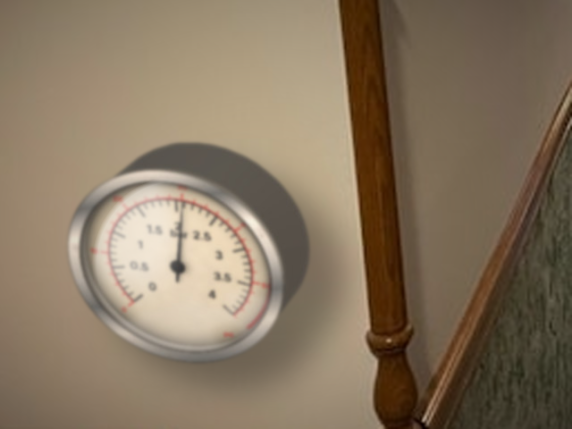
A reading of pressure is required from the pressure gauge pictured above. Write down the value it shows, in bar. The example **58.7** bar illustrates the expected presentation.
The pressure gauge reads **2.1** bar
